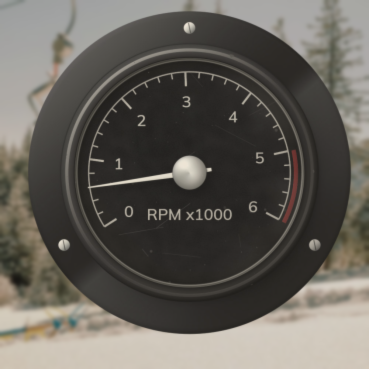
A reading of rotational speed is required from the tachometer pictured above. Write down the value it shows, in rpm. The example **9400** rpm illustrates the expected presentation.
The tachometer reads **600** rpm
